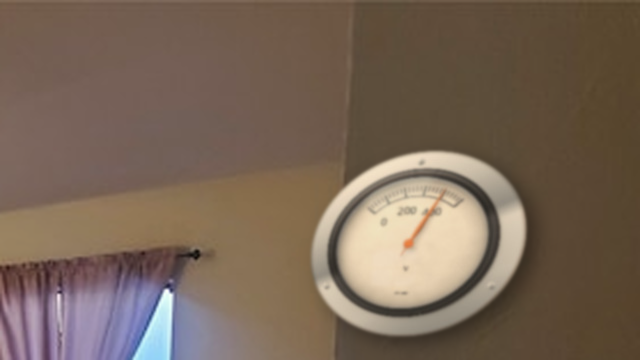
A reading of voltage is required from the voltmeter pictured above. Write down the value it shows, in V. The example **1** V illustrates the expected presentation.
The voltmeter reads **400** V
